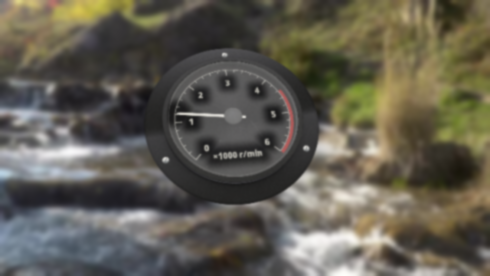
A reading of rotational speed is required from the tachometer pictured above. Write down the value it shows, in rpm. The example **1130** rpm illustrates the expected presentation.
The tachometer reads **1200** rpm
